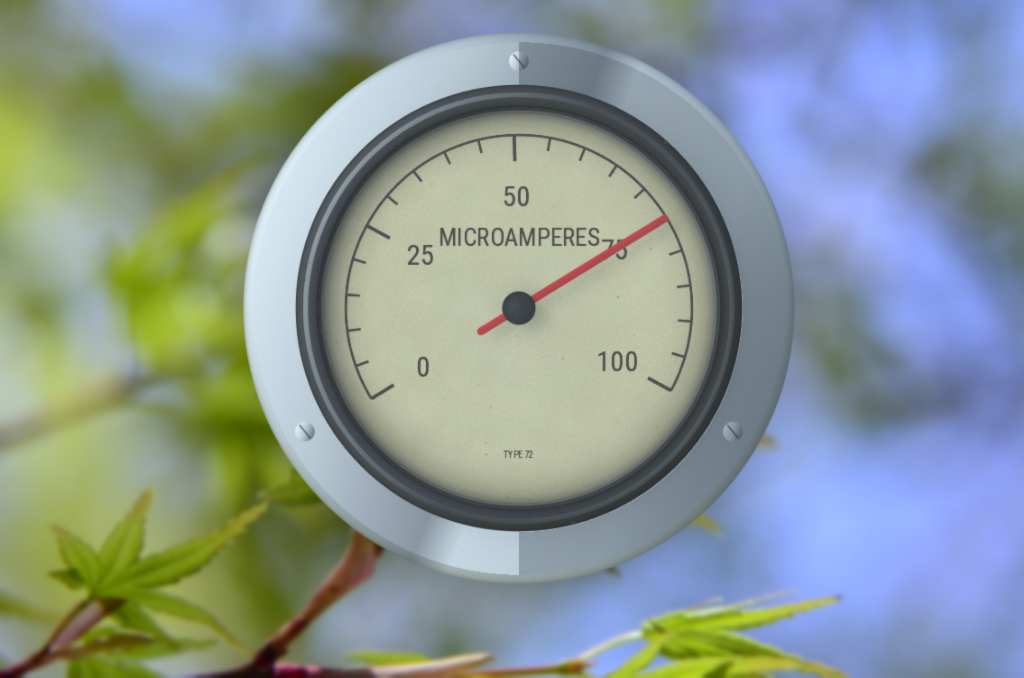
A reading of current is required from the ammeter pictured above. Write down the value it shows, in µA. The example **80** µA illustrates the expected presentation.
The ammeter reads **75** µA
